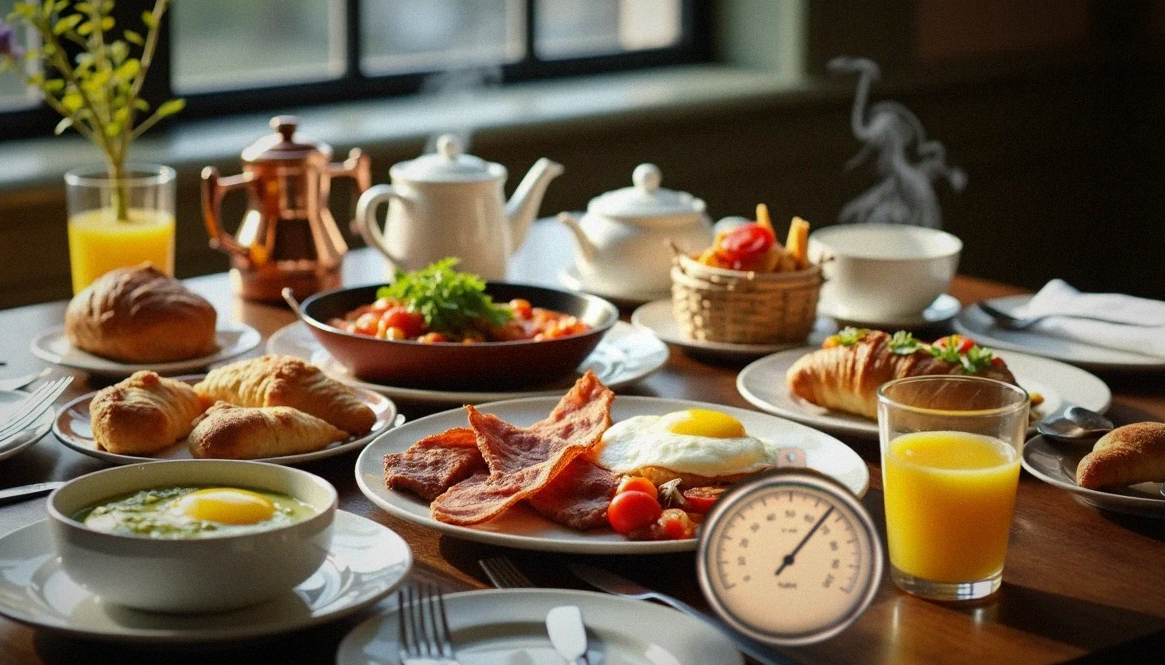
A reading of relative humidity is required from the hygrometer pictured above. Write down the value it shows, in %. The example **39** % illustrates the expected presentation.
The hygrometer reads **65** %
